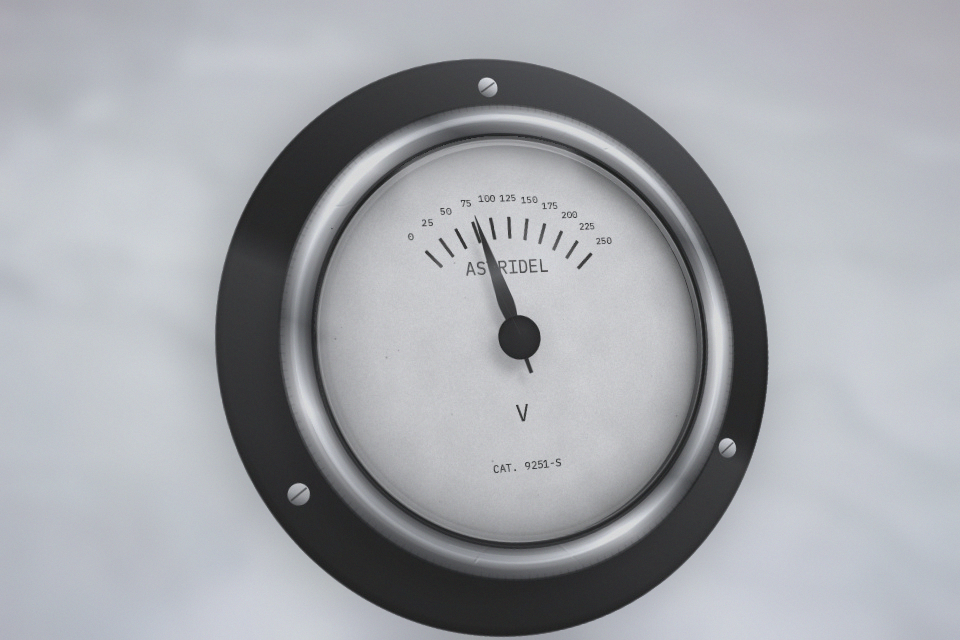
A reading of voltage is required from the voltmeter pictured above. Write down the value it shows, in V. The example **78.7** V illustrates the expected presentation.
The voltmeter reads **75** V
